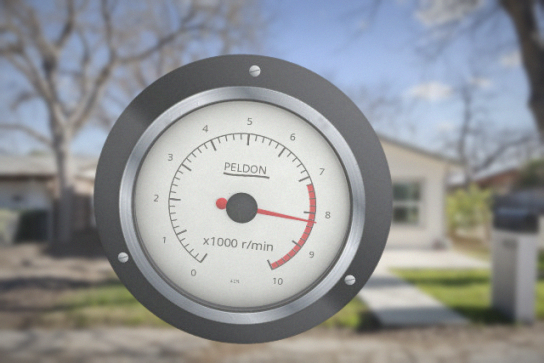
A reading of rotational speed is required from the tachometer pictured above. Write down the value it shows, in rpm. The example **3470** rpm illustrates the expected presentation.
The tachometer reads **8200** rpm
